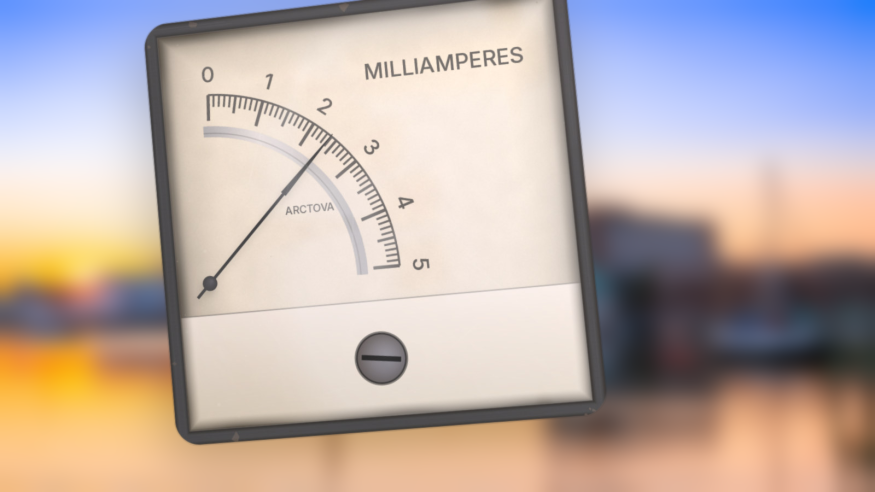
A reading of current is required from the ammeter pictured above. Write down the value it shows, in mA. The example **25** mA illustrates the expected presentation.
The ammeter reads **2.4** mA
